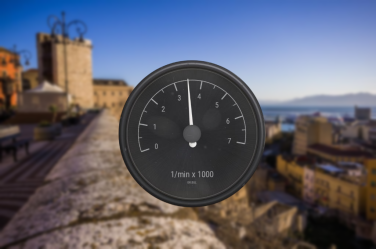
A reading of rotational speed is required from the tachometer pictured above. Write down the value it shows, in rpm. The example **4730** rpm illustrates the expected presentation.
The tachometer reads **3500** rpm
